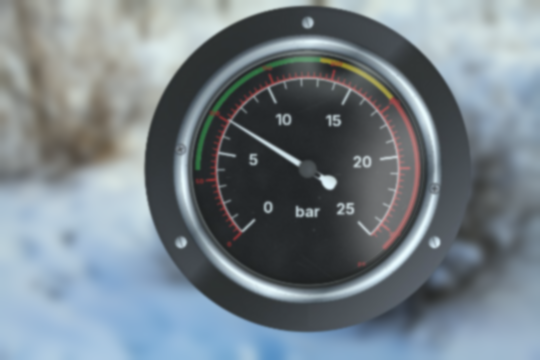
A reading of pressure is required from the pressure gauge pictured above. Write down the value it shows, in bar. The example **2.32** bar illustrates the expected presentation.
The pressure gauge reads **7** bar
